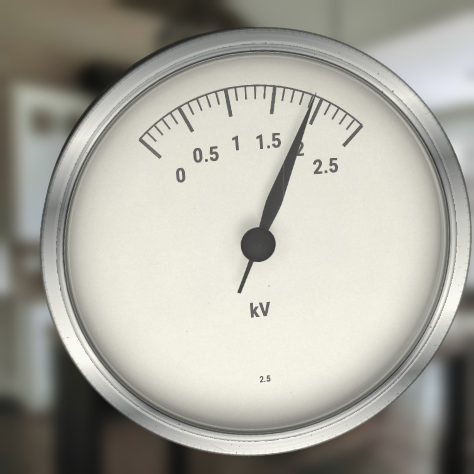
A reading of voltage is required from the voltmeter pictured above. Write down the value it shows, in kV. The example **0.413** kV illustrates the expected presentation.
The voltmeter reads **1.9** kV
